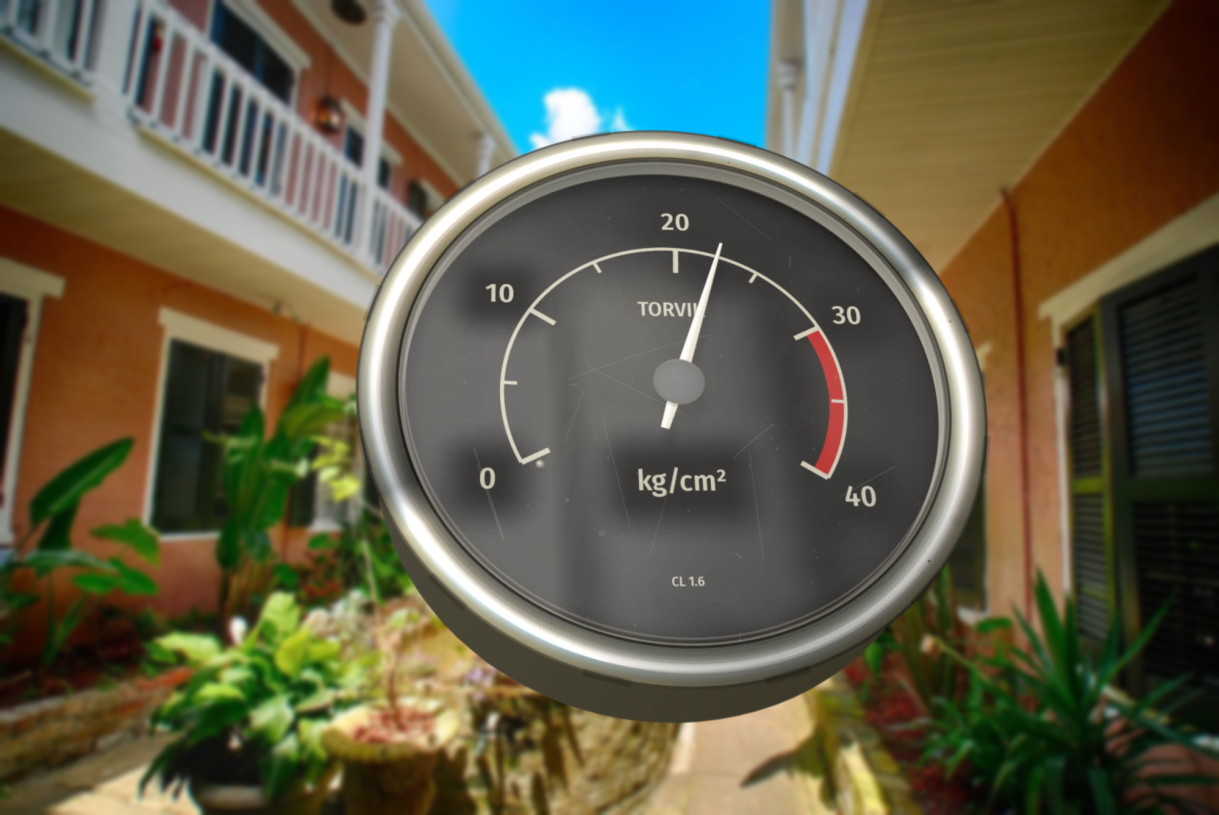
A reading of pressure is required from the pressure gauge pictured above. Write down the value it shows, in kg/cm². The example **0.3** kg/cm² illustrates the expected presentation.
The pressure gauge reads **22.5** kg/cm²
